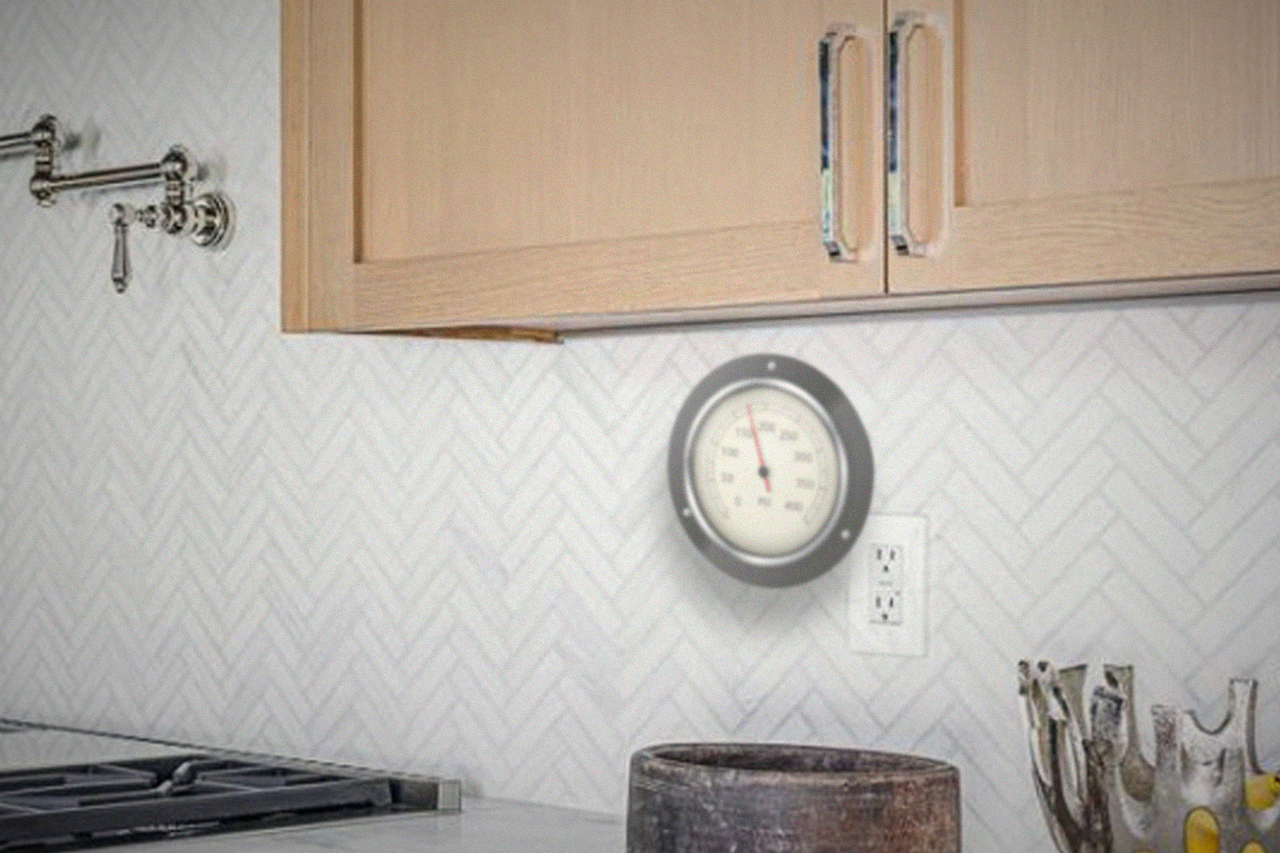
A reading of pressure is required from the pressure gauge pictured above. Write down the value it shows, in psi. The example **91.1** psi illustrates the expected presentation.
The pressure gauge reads **175** psi
